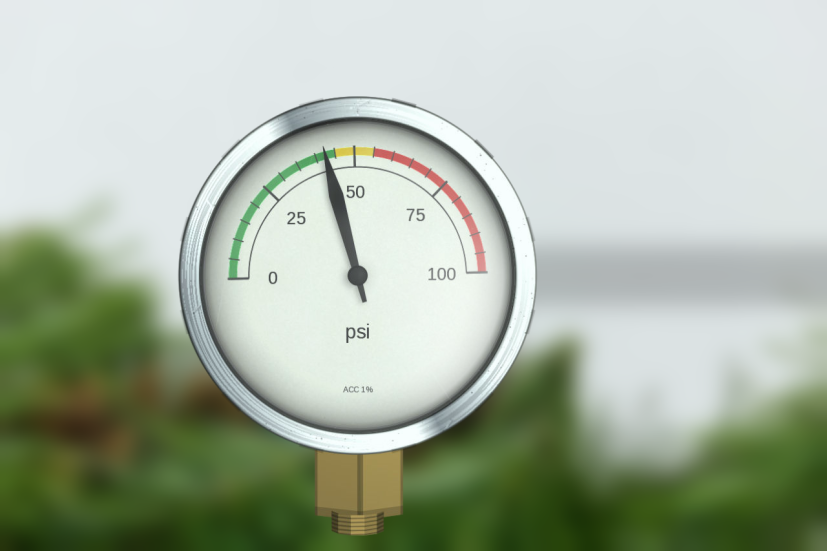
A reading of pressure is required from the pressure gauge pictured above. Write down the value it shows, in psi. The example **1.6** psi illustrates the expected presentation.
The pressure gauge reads **42.5** psi
